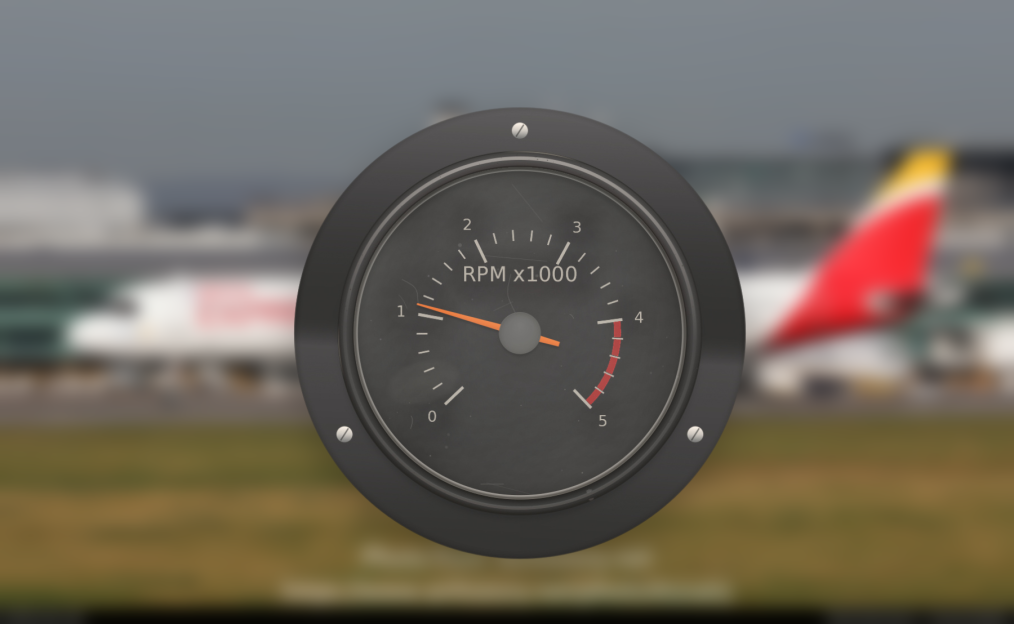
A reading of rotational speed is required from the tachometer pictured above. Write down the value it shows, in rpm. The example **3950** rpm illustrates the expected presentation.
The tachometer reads **1100** rpm
